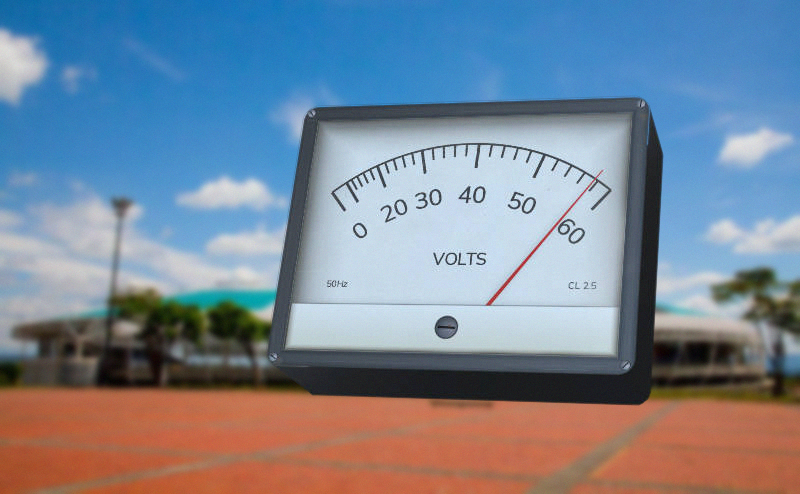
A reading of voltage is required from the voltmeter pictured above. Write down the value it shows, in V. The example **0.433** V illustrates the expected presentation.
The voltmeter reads **58** V
